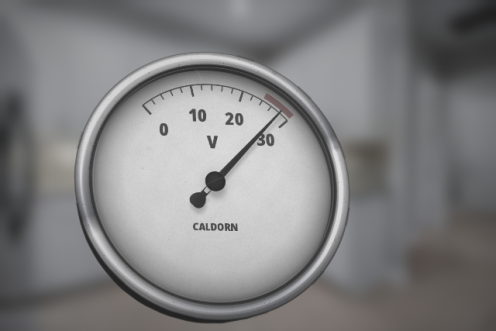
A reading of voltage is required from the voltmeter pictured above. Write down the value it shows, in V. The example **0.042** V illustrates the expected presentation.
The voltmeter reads **28** V
